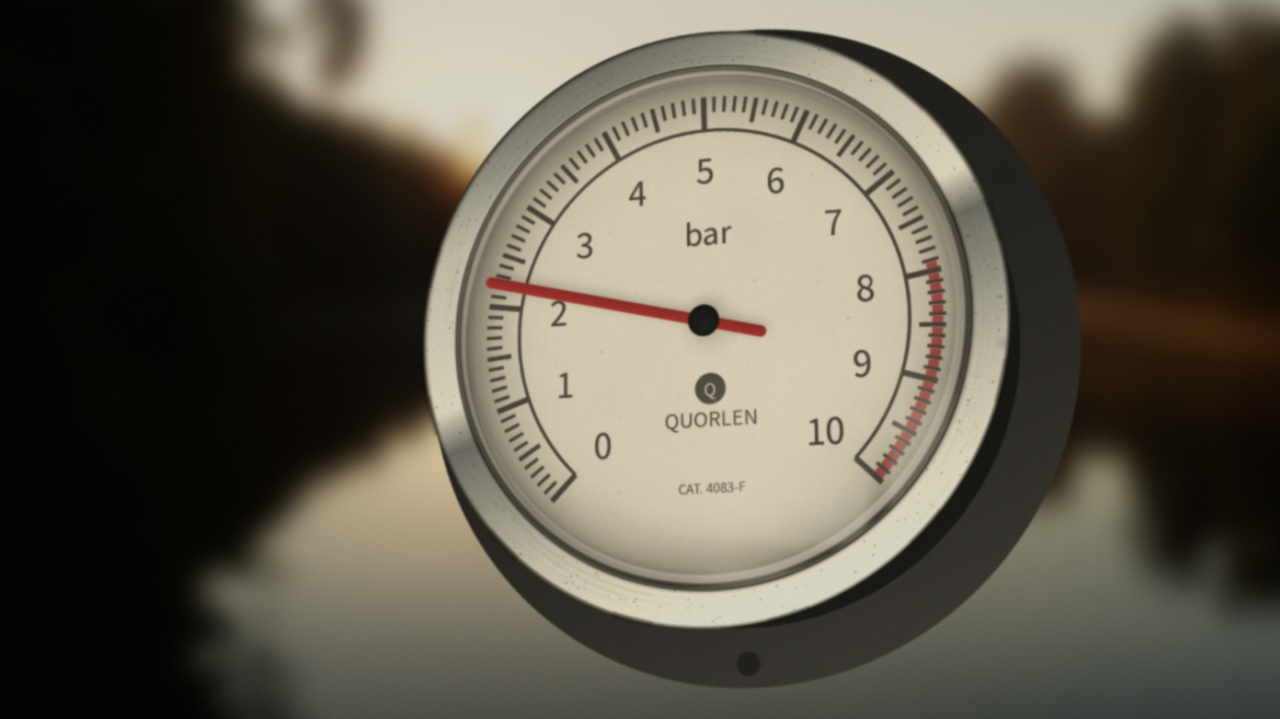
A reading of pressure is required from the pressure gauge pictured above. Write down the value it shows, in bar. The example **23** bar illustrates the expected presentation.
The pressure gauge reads **2.2** bar
